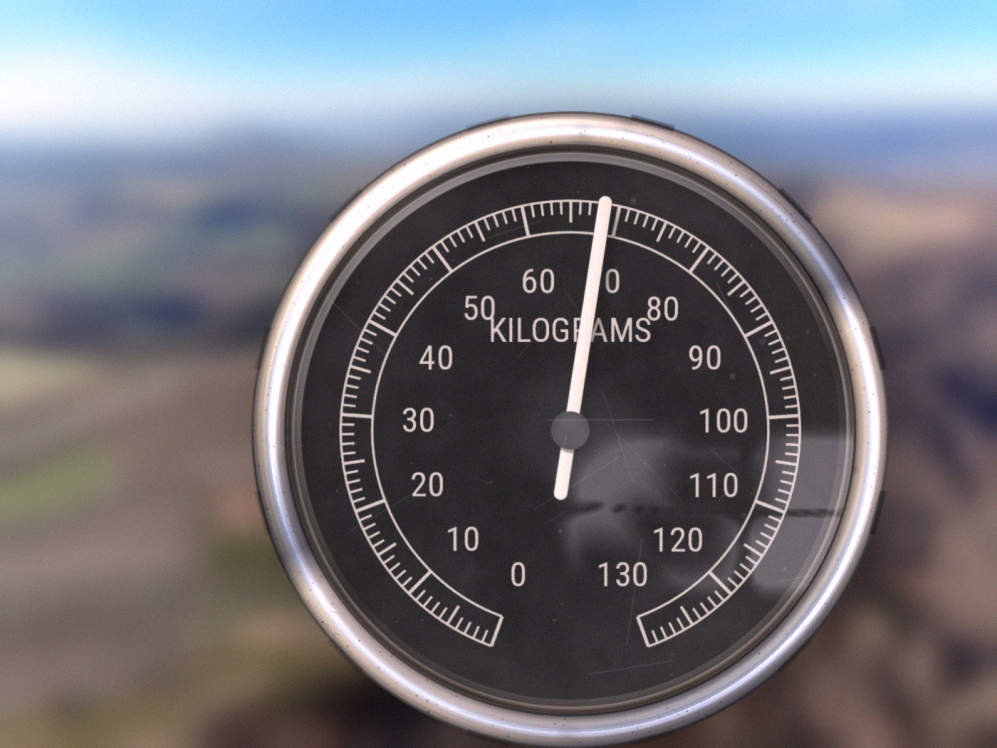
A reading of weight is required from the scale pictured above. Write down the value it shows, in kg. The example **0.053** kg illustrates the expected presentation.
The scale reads **68.5** kg
